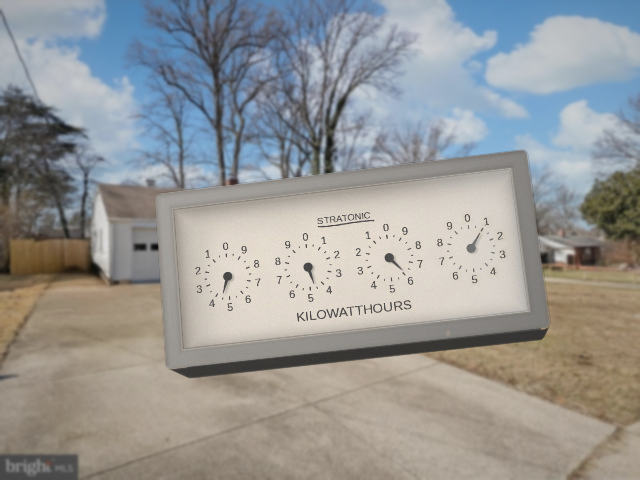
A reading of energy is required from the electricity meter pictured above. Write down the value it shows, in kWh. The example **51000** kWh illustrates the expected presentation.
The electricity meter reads **4461** kWh
